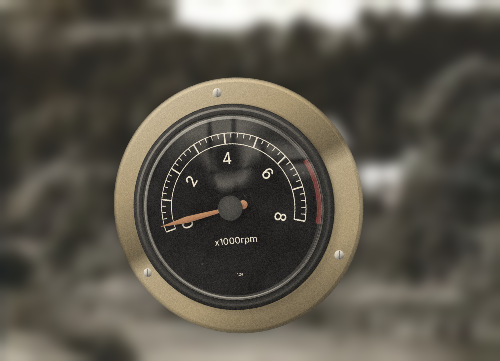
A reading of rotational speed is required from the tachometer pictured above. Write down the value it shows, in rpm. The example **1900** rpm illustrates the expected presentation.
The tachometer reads **200** rpm
